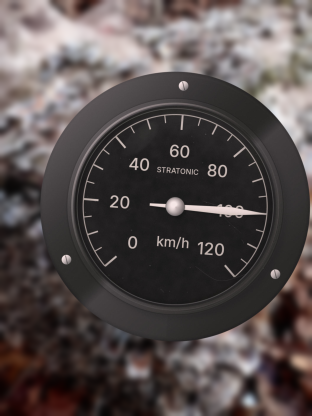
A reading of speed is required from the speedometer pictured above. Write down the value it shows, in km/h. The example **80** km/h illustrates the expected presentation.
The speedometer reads **100** km/h
